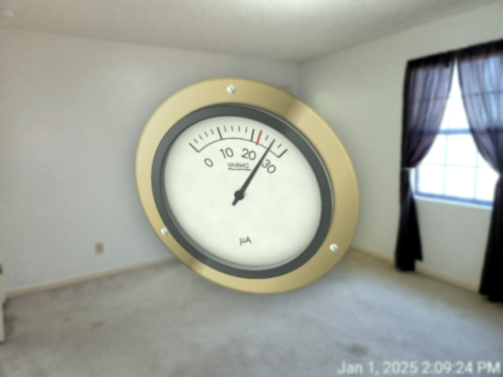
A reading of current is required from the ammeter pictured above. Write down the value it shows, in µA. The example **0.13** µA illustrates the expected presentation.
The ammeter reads **26** µA
